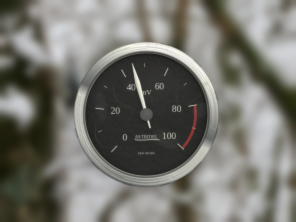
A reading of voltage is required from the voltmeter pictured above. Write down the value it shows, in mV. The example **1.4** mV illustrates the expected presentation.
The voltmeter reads **45** mV
